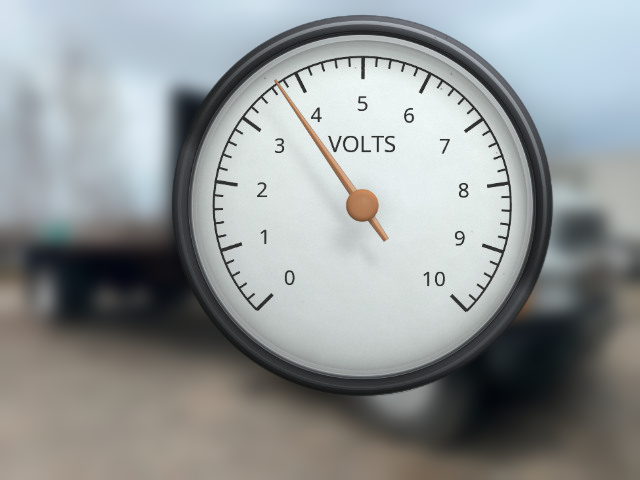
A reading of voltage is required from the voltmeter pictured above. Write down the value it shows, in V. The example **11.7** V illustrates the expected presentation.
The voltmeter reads **3.7** V
